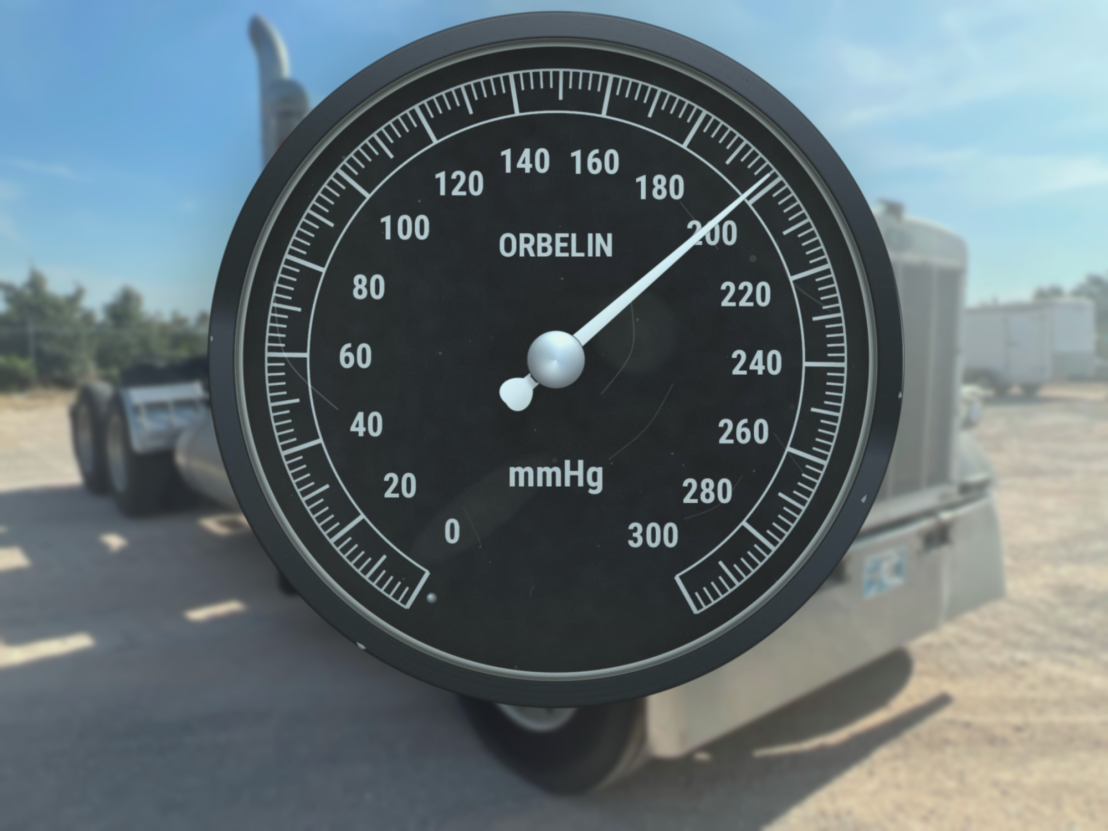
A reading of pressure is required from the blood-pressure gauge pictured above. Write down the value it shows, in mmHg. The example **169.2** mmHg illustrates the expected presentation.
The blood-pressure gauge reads **198** mmHg
